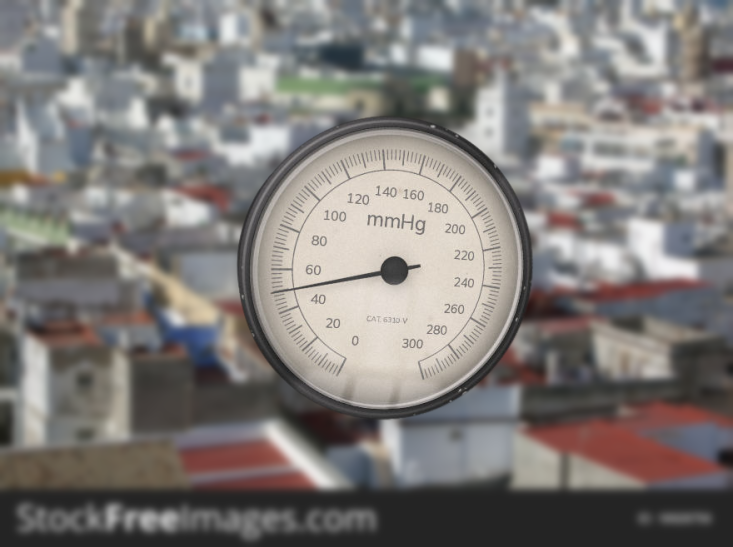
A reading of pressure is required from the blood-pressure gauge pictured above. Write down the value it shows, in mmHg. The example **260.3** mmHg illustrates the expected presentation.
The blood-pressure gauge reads **50** mmHg
